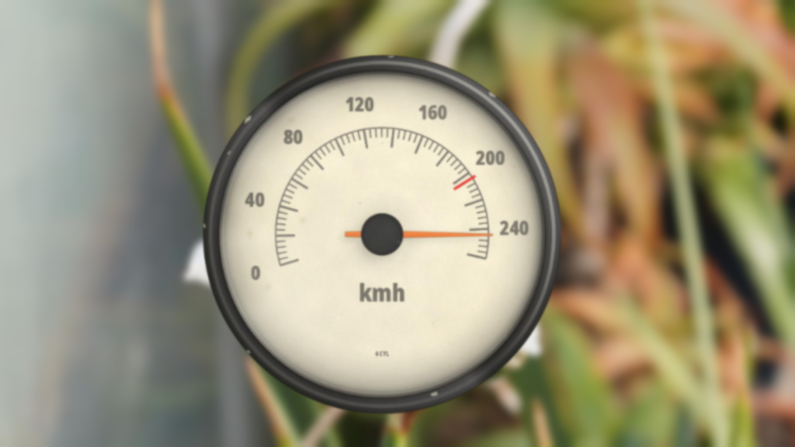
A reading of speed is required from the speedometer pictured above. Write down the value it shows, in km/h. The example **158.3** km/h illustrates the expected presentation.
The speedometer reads **244** km/h
